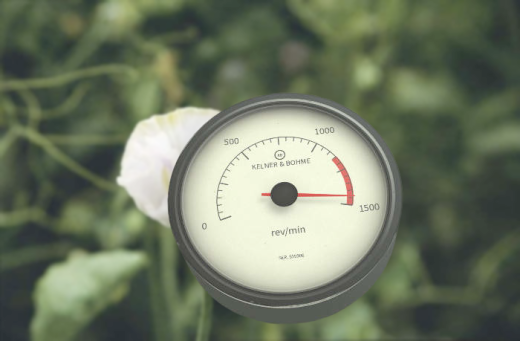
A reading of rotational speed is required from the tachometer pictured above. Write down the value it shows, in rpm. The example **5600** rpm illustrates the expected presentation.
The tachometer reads **1450** rpm
